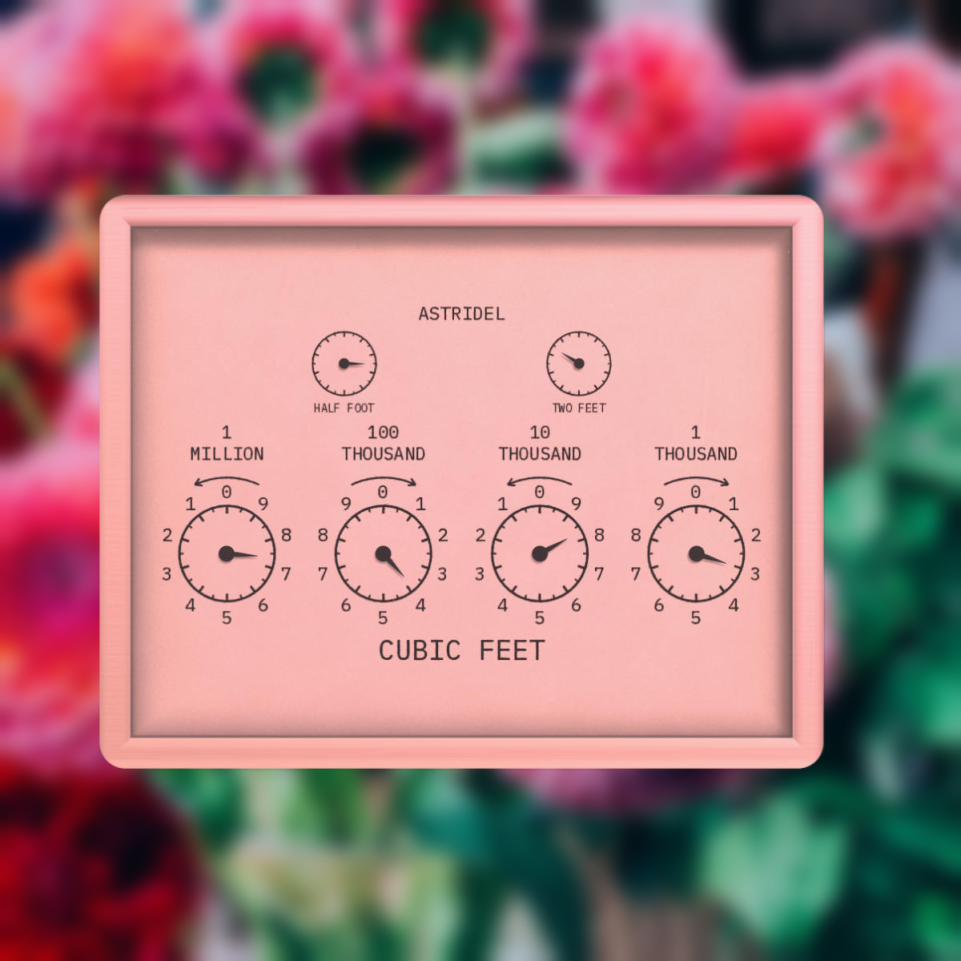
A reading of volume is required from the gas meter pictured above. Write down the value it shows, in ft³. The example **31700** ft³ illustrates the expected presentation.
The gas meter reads **738300** ft³
